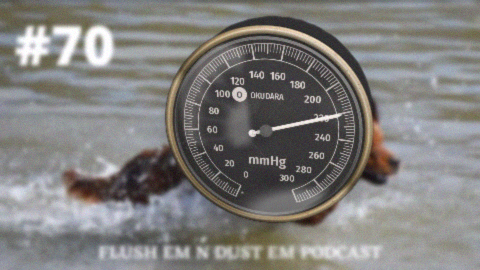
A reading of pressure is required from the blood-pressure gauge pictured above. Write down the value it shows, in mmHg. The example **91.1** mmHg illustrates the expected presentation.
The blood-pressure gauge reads **220** mmHg
